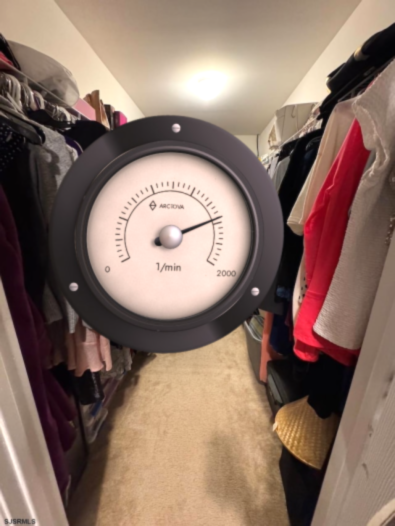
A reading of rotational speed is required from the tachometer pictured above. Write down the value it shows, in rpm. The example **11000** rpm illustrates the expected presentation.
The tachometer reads **1550** rpm
